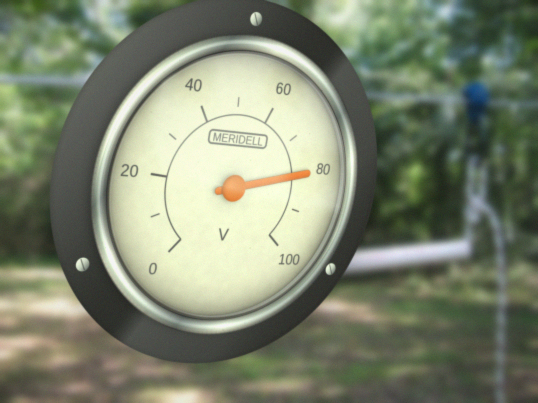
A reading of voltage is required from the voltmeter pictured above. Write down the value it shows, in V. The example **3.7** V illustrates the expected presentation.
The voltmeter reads **80** V
